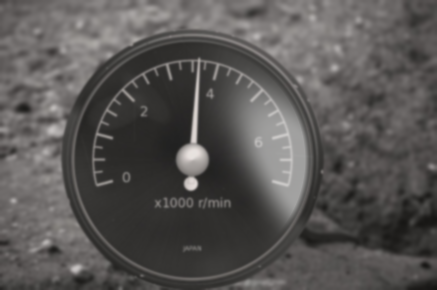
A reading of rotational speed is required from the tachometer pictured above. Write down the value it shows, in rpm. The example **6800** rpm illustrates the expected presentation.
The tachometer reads **3625** rpm
